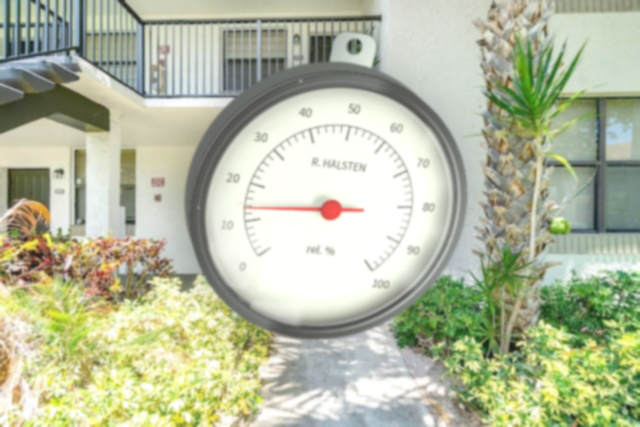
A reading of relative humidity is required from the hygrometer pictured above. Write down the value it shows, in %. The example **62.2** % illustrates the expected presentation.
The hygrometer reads **14** %
